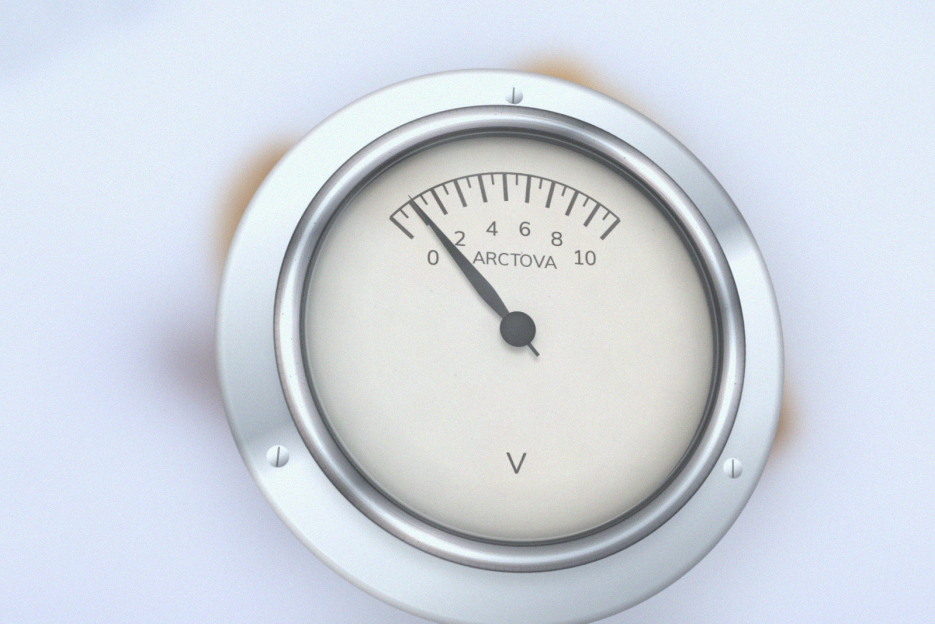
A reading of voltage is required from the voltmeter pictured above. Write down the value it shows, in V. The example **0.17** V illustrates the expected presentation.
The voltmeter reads **1** V
